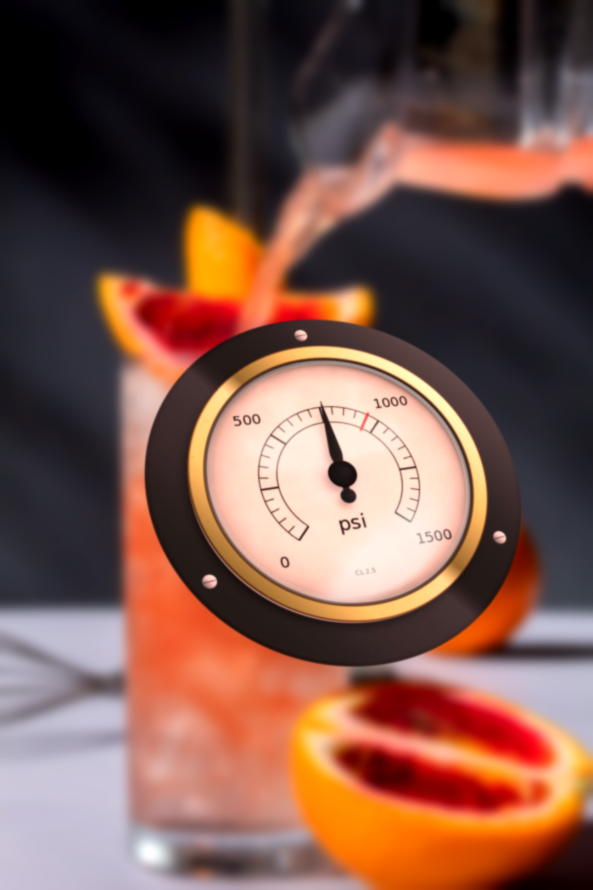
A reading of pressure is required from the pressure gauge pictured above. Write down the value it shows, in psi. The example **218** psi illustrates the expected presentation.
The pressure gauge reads **750** psi
